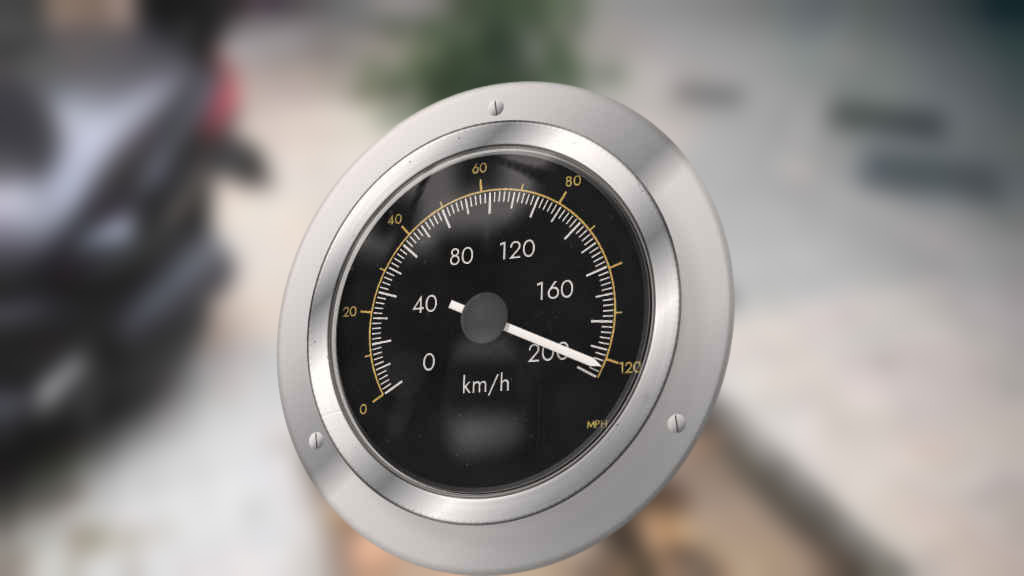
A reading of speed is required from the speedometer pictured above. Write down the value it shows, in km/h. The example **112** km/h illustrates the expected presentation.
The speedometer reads **196** km/h
